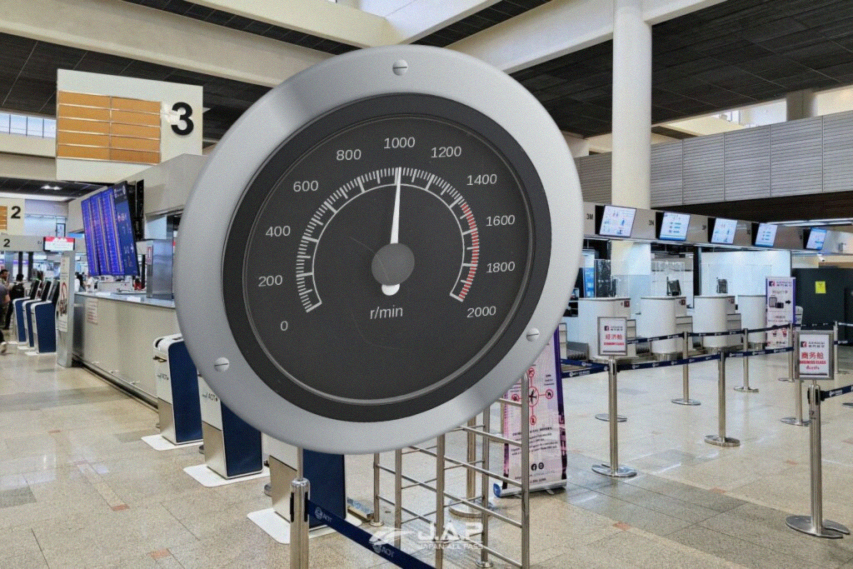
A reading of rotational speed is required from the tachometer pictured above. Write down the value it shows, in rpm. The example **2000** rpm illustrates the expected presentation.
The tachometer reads **1000** rpm
